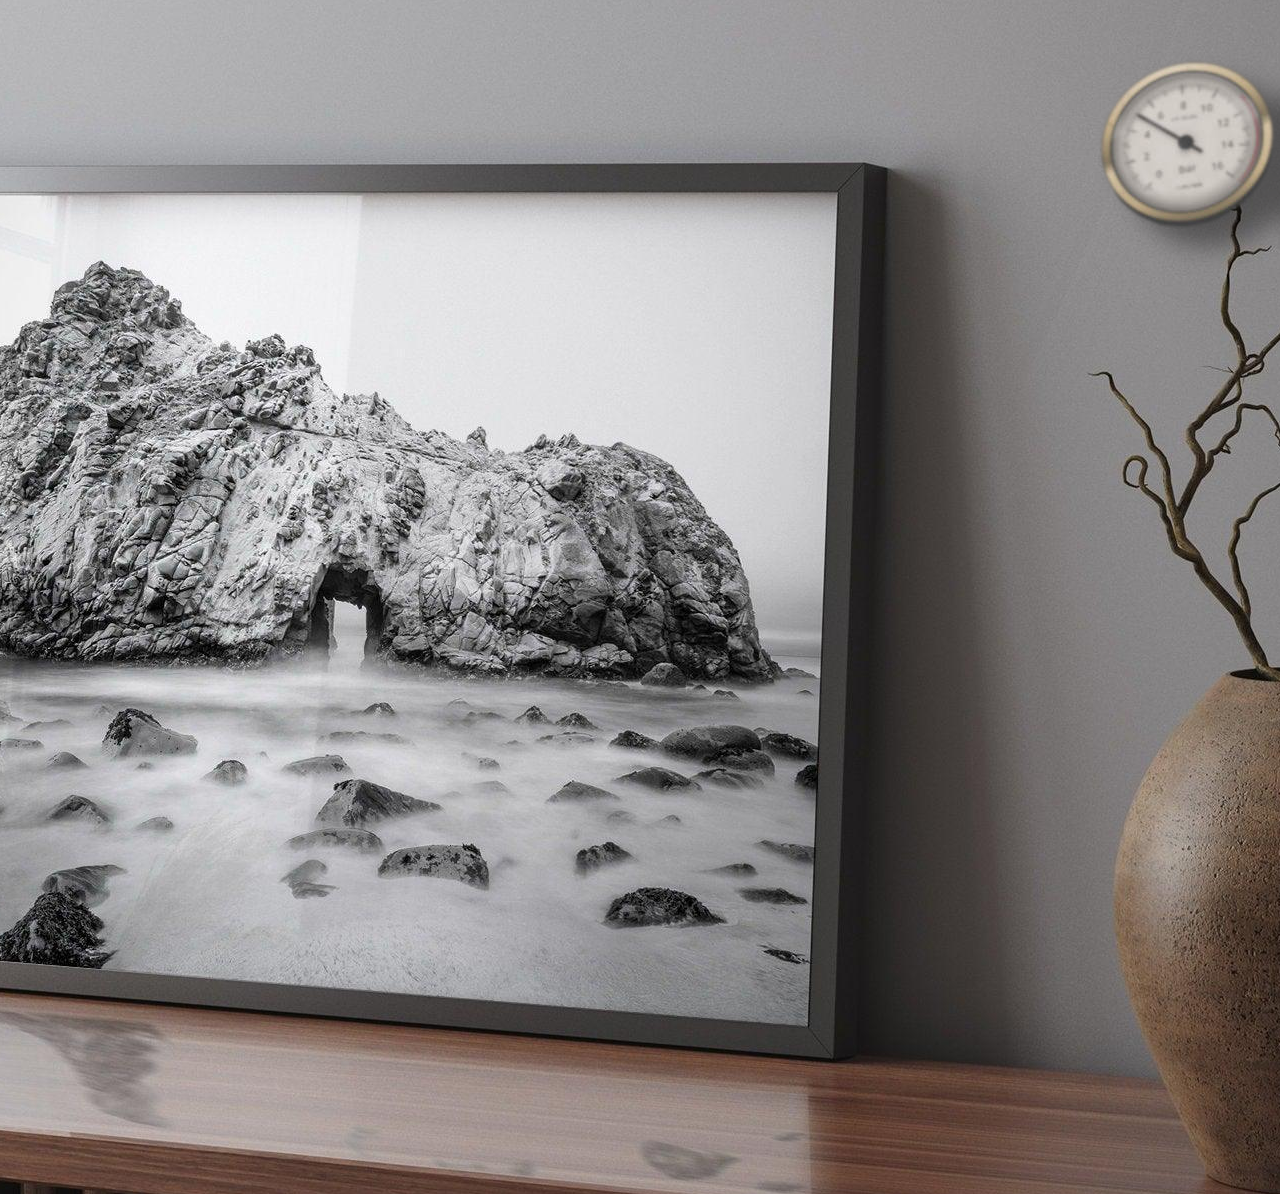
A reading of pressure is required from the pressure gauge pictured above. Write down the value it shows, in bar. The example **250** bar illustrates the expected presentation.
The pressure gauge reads **5** bar
